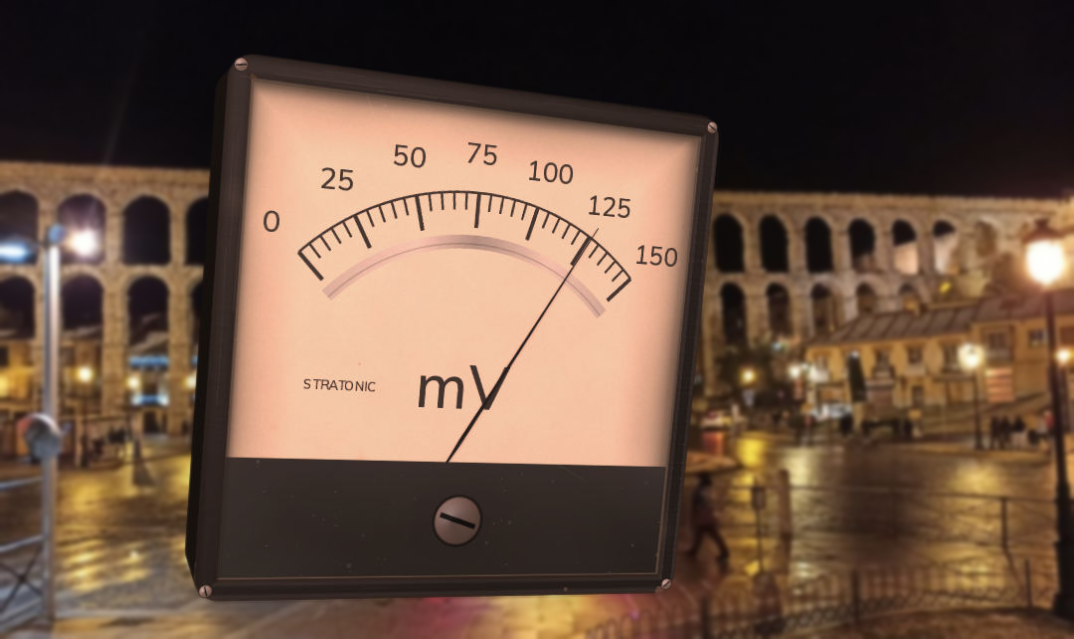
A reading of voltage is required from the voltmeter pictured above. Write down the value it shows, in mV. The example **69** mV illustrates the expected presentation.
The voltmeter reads **125** mV
